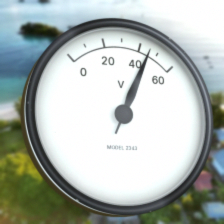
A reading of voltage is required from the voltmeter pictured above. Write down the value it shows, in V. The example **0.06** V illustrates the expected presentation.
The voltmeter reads **45** V
